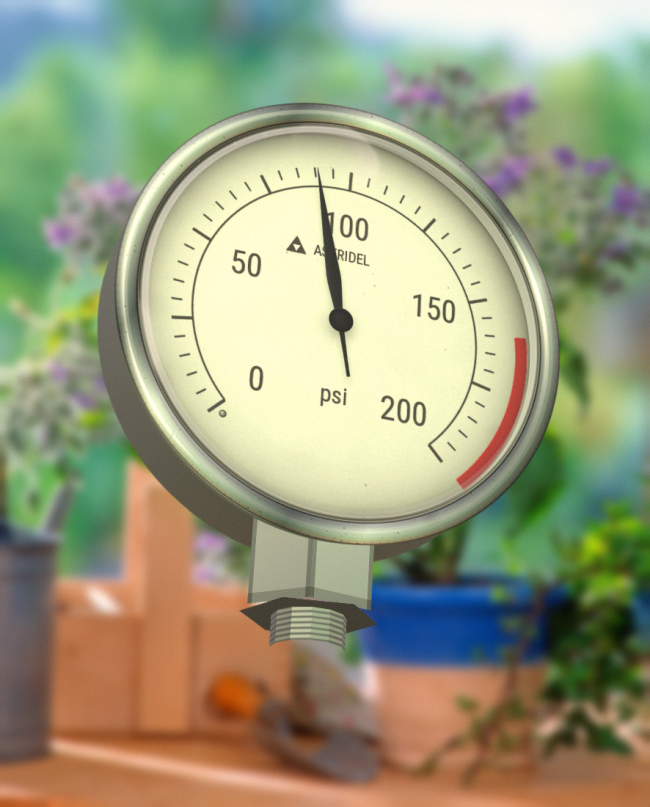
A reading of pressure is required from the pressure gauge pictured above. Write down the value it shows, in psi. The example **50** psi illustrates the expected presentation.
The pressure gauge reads **90** psi
